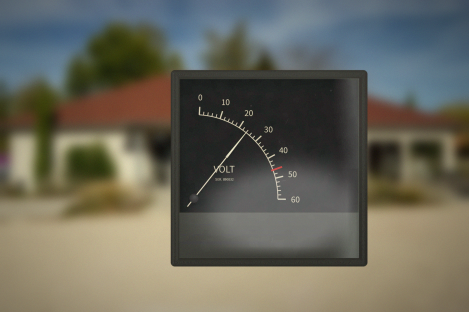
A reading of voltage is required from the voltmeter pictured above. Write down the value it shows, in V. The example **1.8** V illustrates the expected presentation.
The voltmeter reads **24** V
